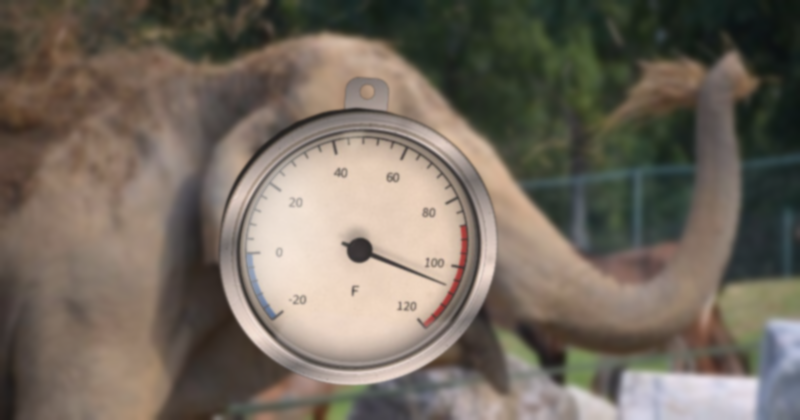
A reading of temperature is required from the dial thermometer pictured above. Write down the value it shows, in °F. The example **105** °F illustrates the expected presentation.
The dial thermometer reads **106** °F
